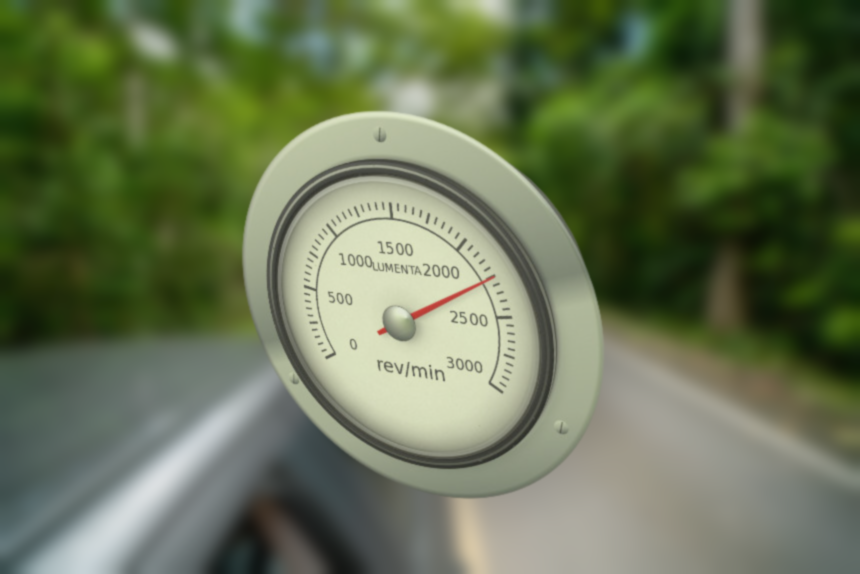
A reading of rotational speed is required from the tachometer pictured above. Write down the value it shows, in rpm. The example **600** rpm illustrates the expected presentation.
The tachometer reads **2250** rpm
